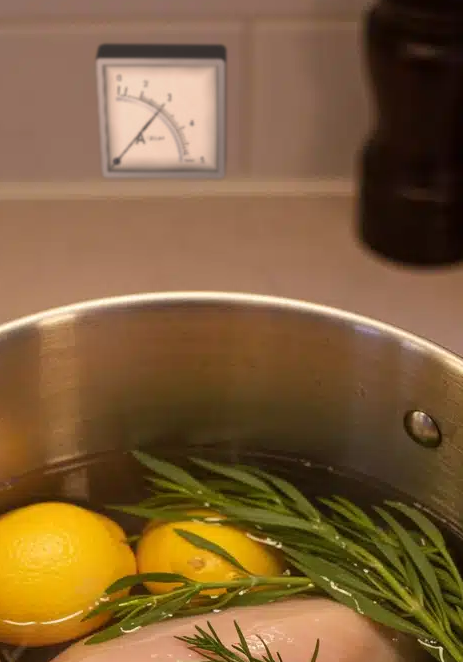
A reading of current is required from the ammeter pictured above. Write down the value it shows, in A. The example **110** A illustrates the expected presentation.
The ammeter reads **3** A
